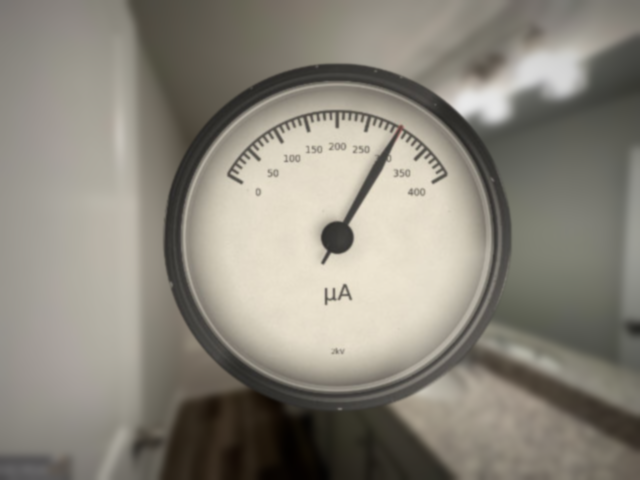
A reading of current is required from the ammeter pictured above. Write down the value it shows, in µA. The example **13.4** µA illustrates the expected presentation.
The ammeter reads **300** µA
